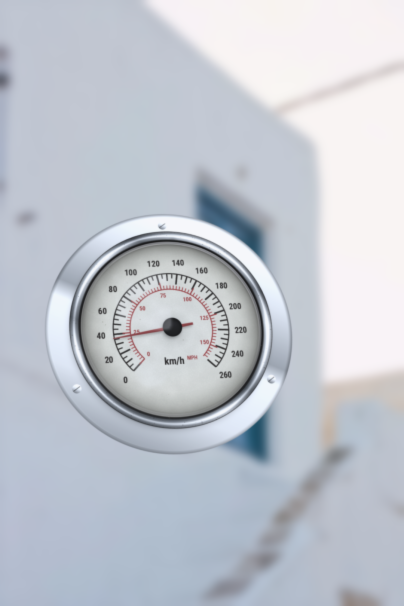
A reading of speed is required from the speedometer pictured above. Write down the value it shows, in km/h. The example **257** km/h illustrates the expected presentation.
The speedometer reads **35** km/h
